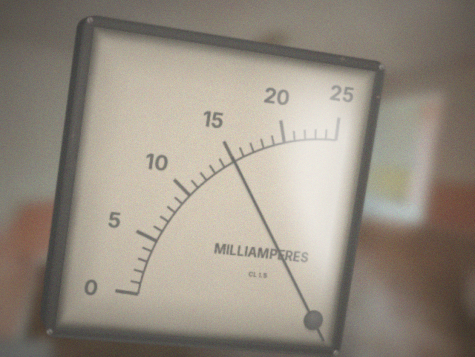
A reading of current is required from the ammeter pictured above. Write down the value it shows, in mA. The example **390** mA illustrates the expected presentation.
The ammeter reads **15** mA
